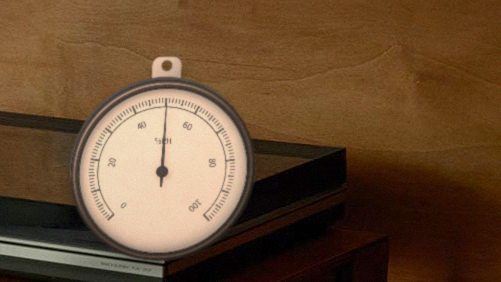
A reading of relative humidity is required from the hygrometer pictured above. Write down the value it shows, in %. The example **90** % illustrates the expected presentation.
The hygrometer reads **50** %
